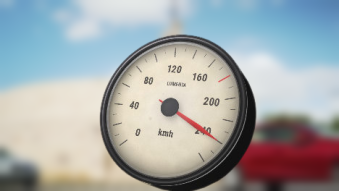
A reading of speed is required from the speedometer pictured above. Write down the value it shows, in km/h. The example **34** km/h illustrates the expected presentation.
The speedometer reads **240** km/h
